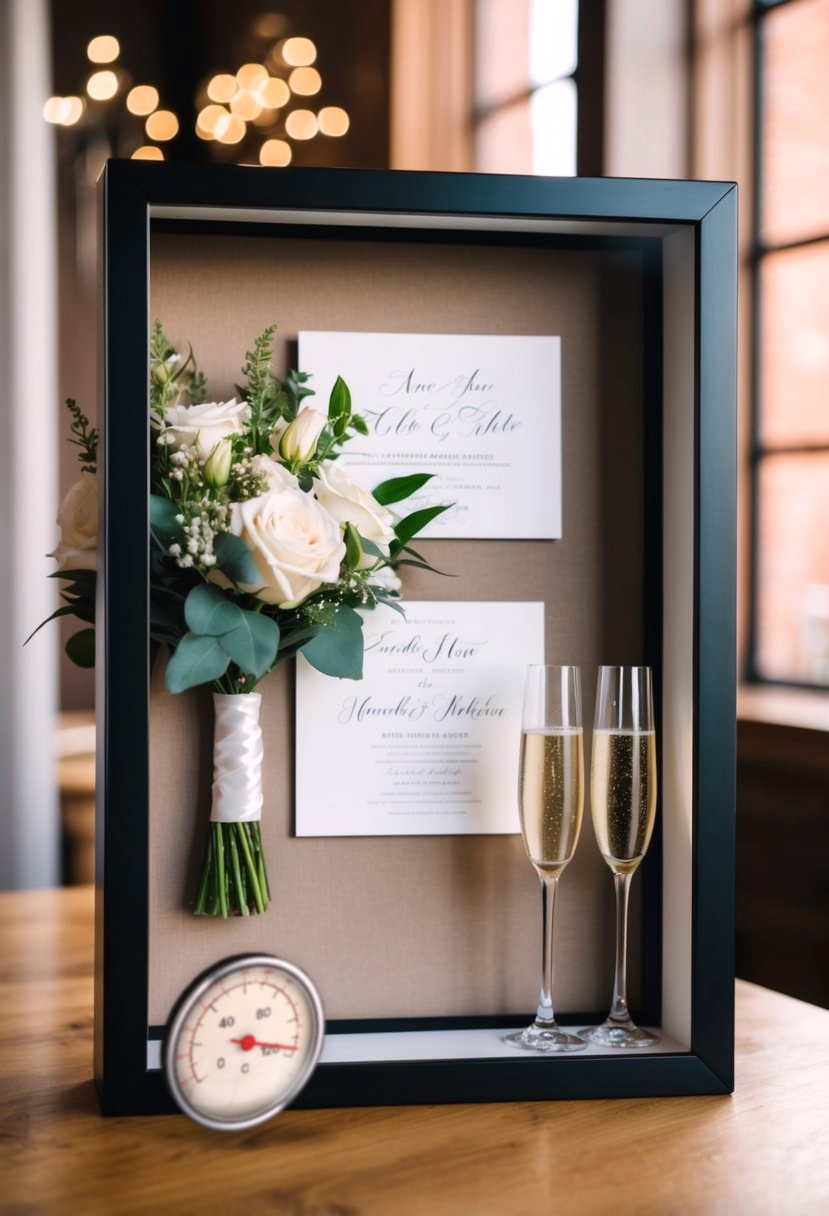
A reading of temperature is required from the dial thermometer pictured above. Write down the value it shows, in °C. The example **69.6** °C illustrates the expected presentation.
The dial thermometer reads **115** °C
